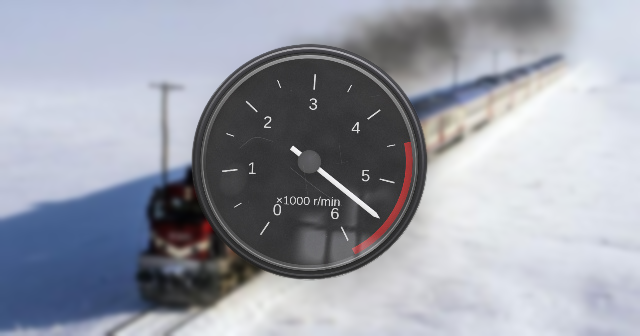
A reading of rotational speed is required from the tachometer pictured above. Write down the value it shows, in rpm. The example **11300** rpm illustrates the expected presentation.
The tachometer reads **5500** rpm
